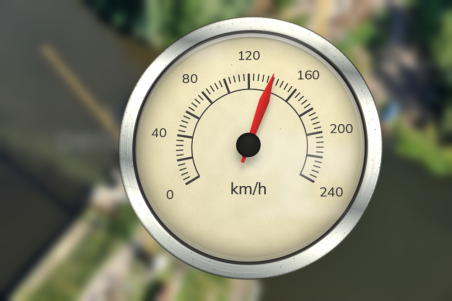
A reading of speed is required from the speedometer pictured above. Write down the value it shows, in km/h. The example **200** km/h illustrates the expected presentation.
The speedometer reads **140** km/h
